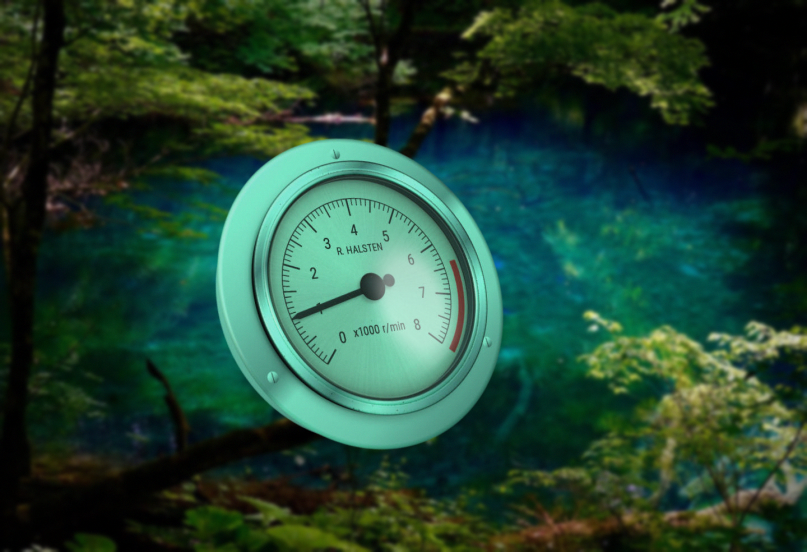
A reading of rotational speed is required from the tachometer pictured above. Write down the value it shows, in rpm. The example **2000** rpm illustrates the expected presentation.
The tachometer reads **1000** rpm
